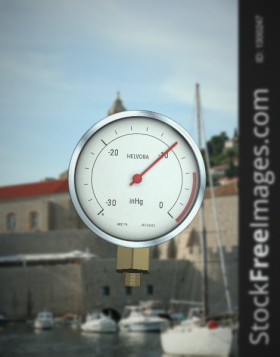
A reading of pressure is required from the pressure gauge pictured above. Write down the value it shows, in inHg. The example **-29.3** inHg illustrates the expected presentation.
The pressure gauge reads **-10** inHg
